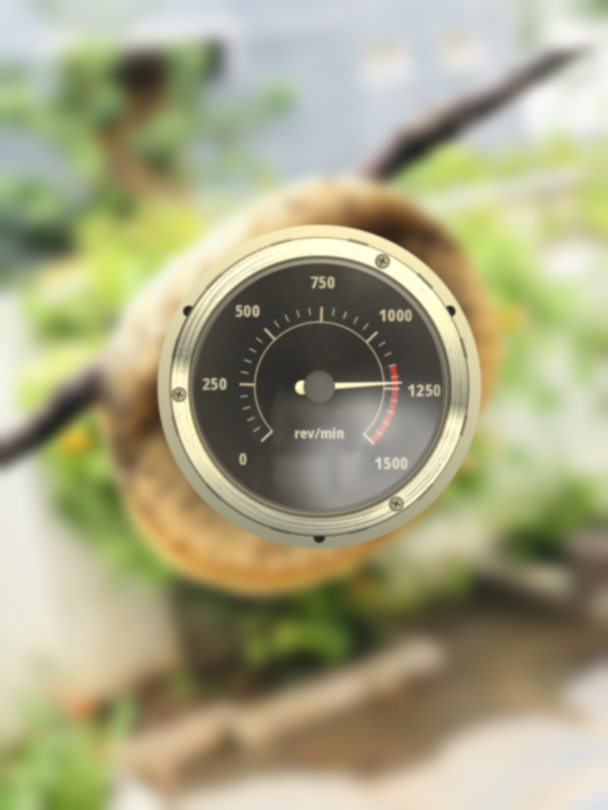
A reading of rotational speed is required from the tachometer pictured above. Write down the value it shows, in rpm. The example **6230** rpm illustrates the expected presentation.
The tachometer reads **1225** rpm
